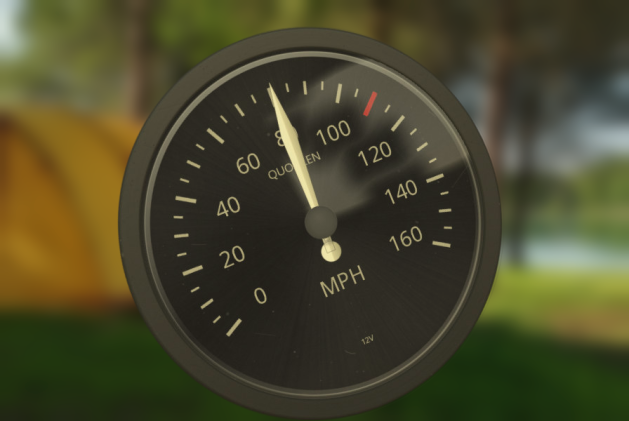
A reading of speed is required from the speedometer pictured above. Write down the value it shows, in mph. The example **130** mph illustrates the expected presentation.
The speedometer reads **80** mph
